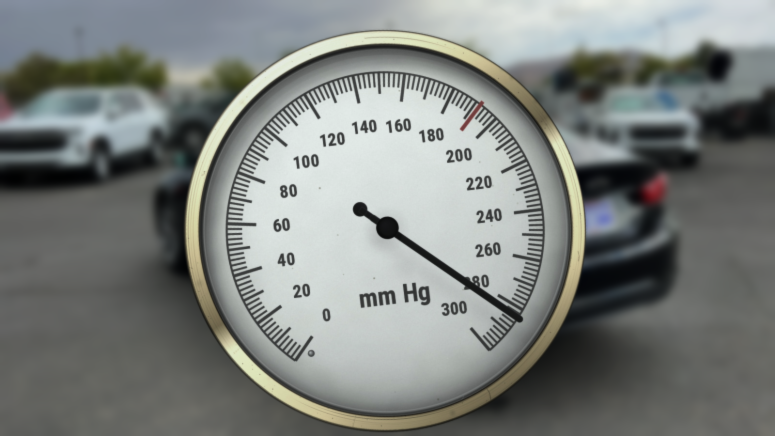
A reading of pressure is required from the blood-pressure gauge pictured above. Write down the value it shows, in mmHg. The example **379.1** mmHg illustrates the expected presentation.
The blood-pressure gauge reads **284** mmHg
